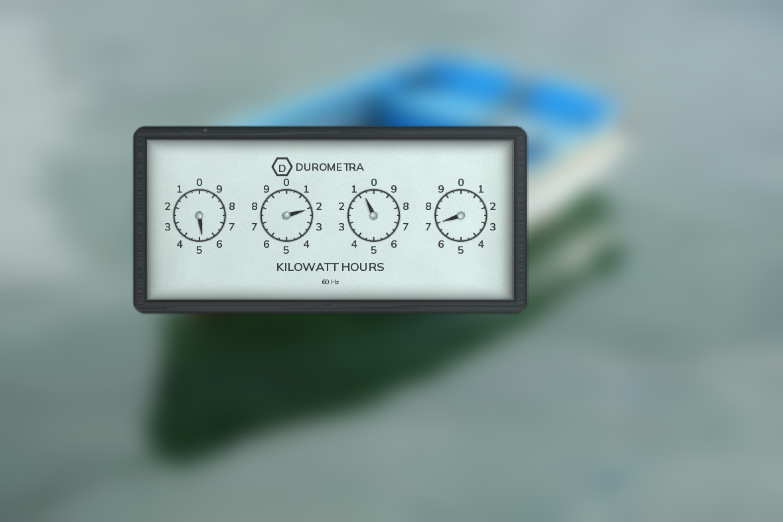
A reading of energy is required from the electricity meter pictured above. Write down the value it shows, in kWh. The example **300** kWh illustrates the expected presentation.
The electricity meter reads **5207** kWh
